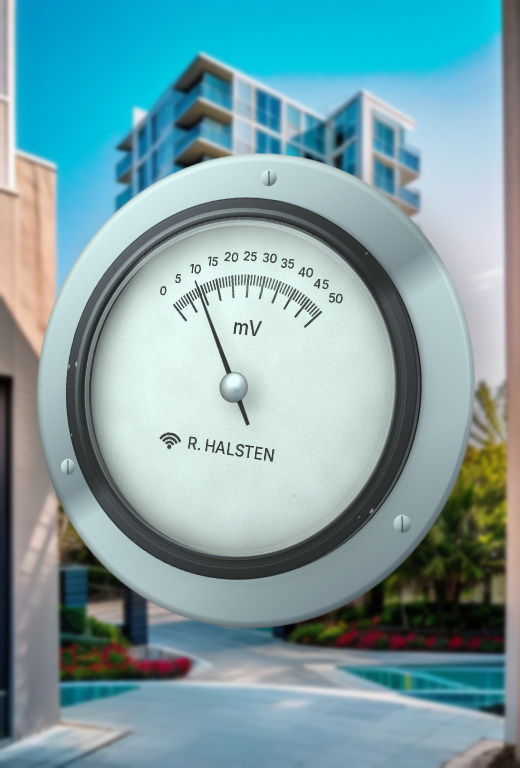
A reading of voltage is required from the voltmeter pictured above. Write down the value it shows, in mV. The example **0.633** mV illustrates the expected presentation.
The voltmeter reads **10** mV
